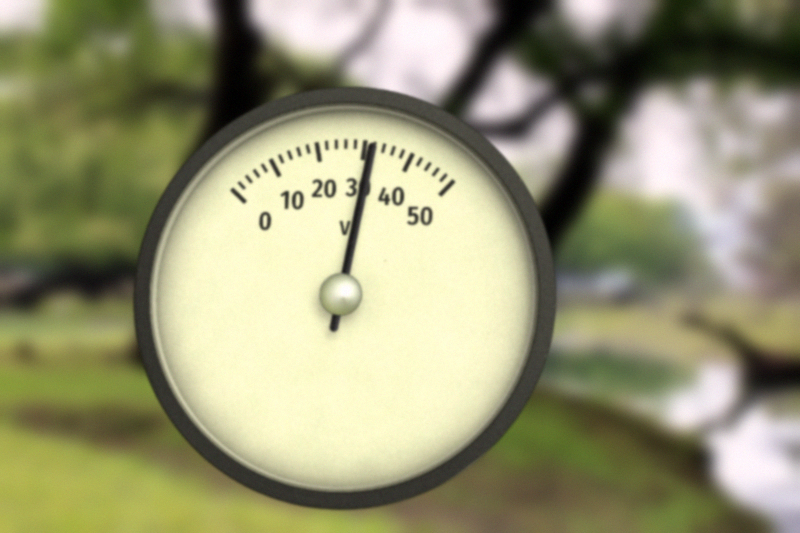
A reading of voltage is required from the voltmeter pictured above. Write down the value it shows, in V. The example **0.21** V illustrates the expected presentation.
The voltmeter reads **32** V
